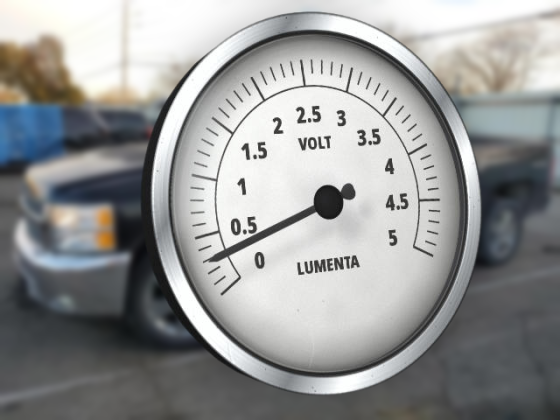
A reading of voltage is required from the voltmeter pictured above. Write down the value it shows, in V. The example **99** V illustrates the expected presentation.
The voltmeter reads **0.3** V
